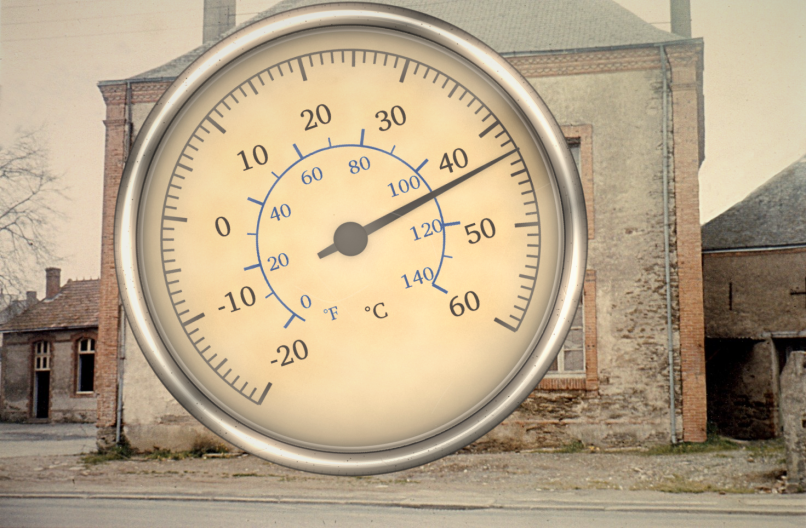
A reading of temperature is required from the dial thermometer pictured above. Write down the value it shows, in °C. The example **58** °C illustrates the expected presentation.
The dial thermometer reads **43** °C
